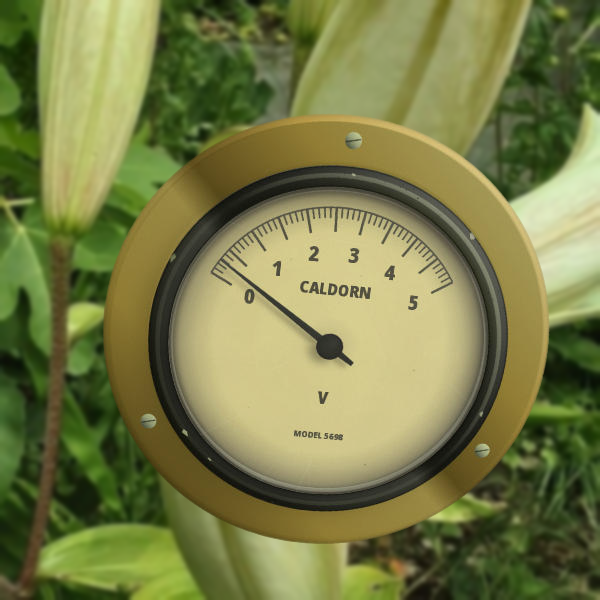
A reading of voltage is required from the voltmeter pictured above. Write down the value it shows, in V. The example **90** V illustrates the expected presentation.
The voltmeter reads **0.3** V
